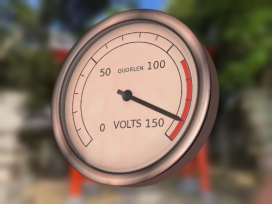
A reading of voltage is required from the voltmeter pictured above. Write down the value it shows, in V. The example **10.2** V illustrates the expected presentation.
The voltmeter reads **140** V
